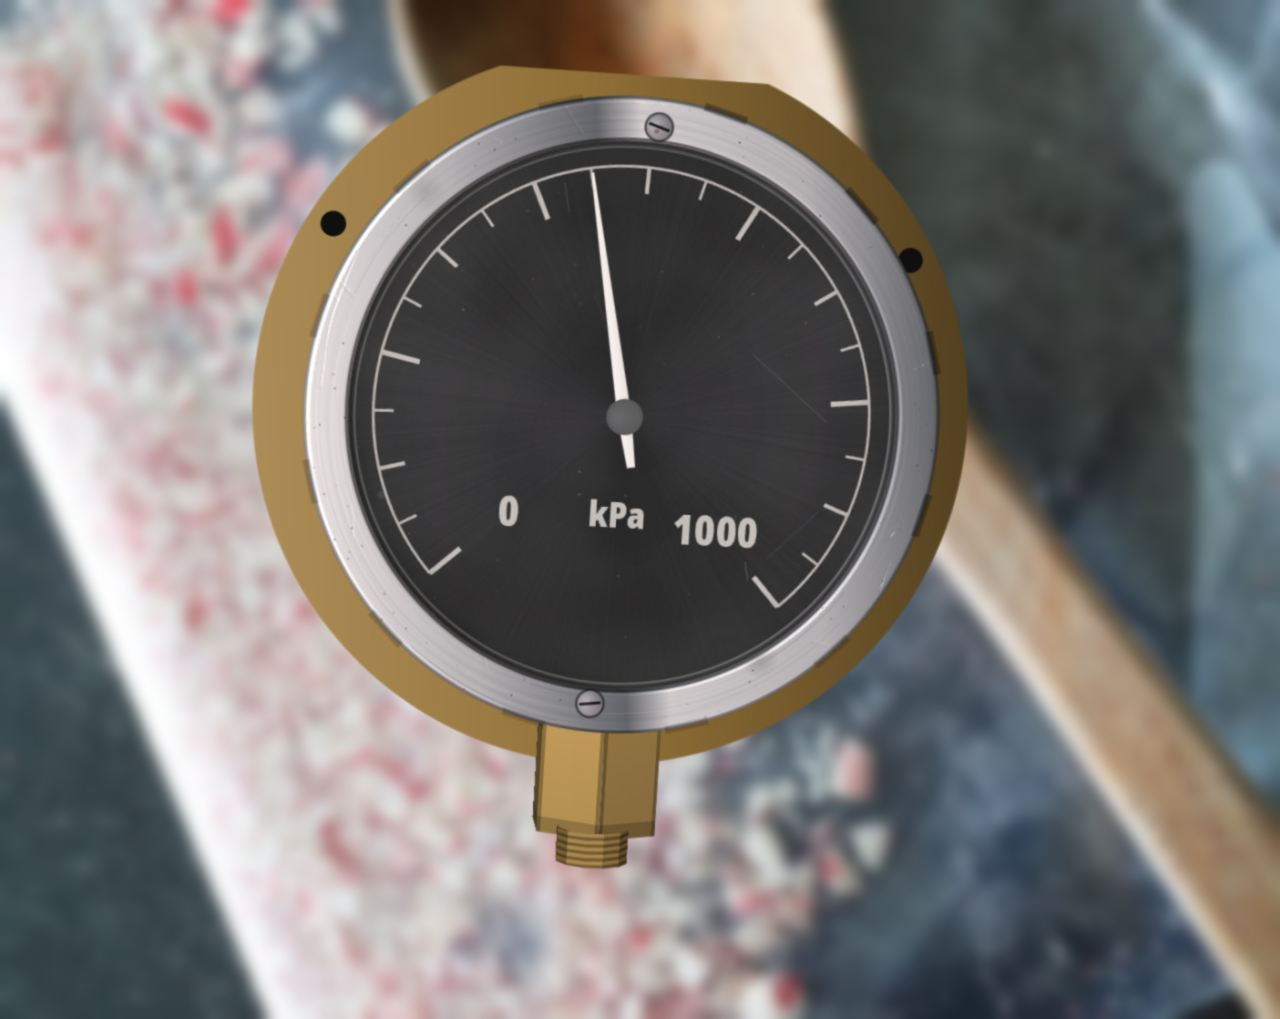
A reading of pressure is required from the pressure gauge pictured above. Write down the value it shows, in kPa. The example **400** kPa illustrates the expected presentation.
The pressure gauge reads **450** kPa
